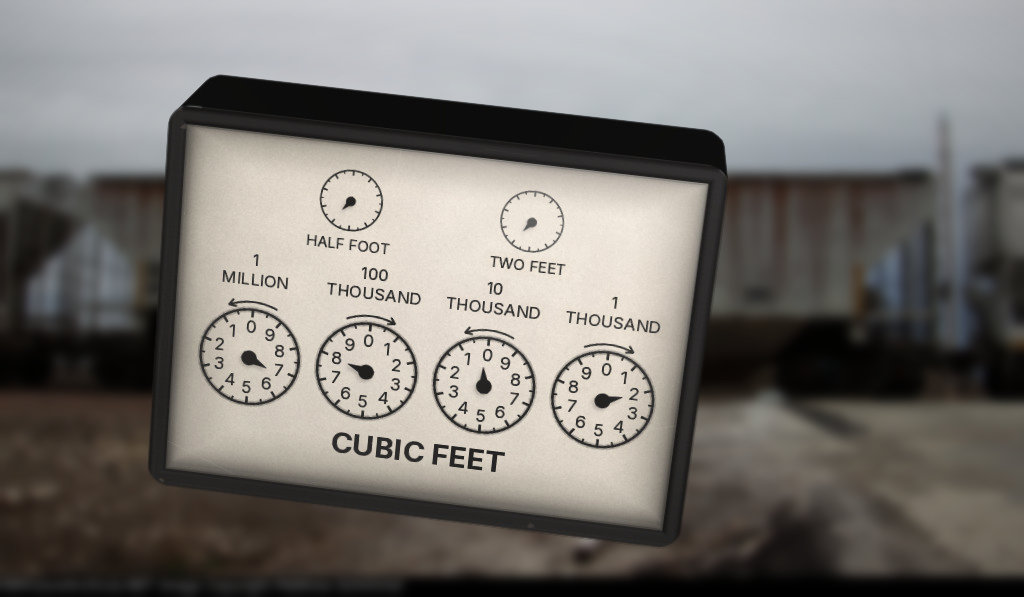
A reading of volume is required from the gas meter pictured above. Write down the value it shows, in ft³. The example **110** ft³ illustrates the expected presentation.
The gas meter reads **680200** ft³
